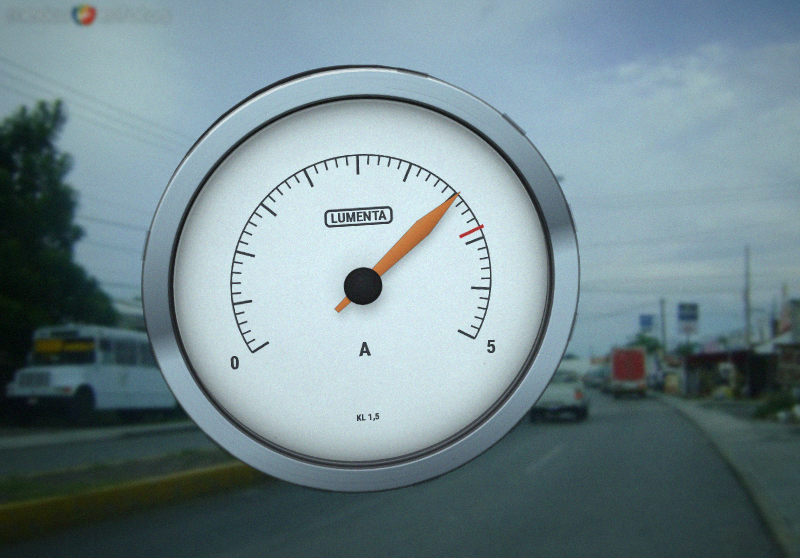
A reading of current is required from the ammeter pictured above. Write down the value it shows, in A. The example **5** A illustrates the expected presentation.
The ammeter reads **3.5** A
